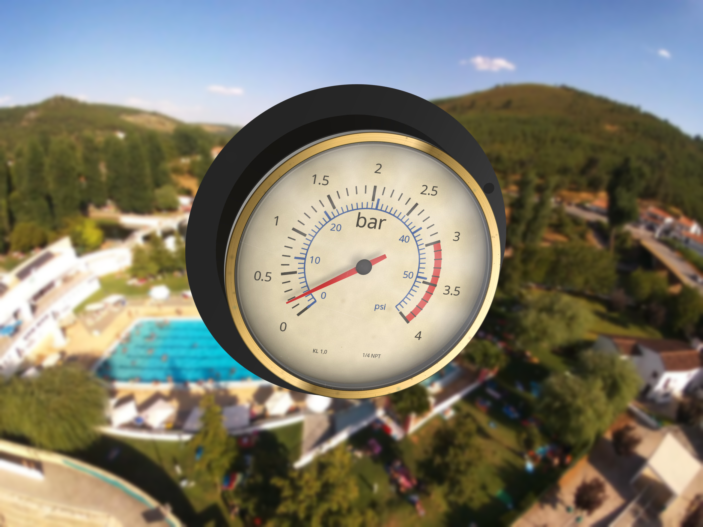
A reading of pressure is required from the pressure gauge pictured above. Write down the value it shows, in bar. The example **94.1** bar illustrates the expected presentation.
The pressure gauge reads **0.2** bar
